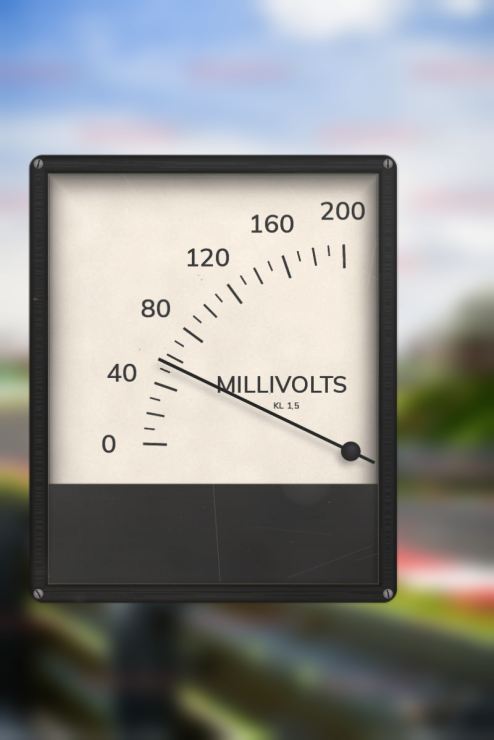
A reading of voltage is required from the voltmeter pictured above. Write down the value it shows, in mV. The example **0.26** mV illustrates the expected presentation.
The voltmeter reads **55** mV
